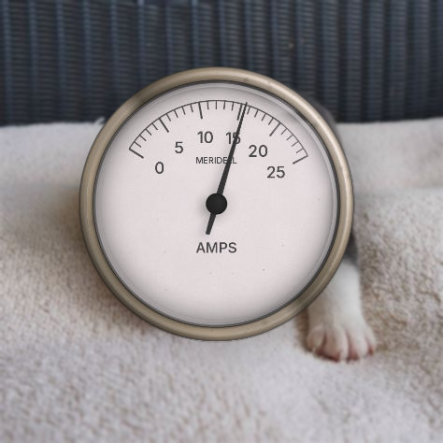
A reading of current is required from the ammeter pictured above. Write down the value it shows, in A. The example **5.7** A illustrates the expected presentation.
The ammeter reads **15.5** A
